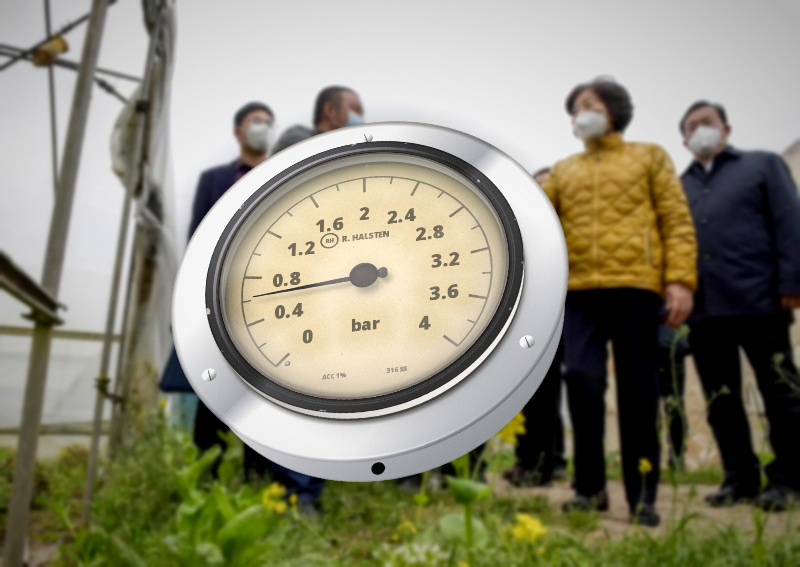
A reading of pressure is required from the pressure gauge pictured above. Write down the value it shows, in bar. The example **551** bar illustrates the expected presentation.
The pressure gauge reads **0.6** bar
